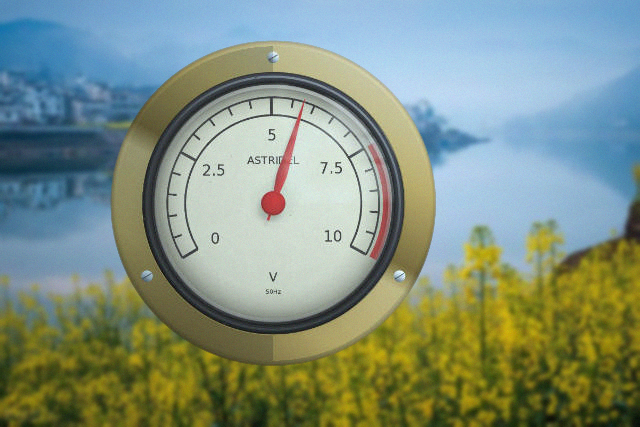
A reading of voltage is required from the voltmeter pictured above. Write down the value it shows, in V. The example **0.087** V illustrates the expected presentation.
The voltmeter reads **5.75** V
